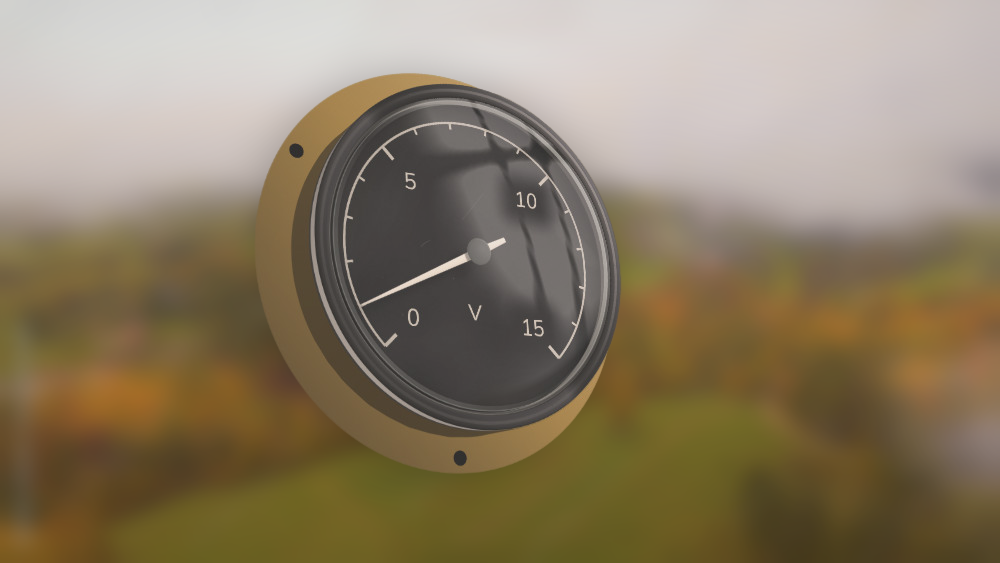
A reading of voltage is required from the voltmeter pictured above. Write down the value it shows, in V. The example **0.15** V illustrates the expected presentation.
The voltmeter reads **1** V
